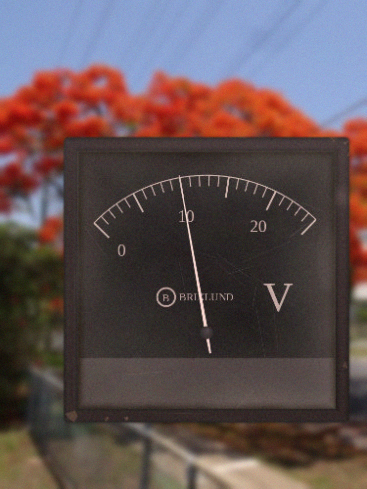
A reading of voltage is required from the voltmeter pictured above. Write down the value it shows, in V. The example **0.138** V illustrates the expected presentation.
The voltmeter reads **10** V
